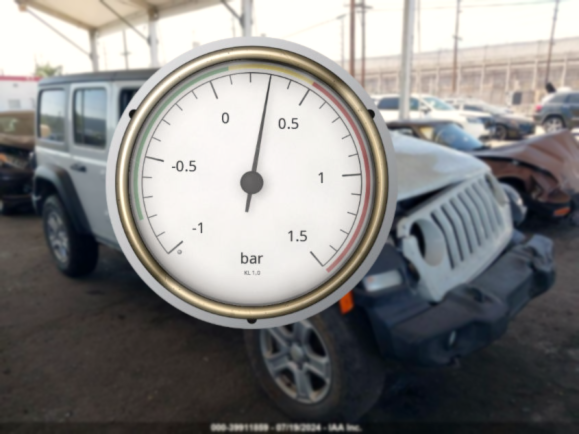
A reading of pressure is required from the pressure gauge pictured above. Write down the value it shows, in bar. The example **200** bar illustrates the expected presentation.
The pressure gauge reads **0.3** bar
